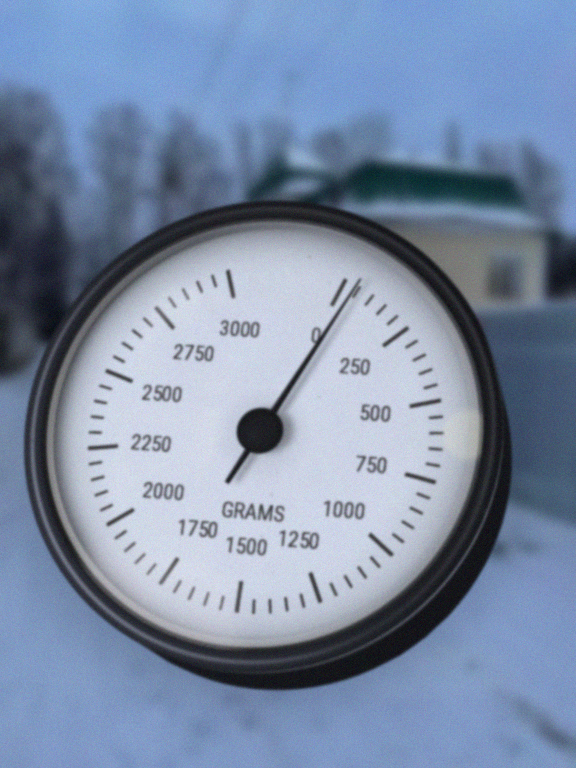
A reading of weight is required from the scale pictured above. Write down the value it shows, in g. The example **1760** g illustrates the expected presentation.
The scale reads **50** g
